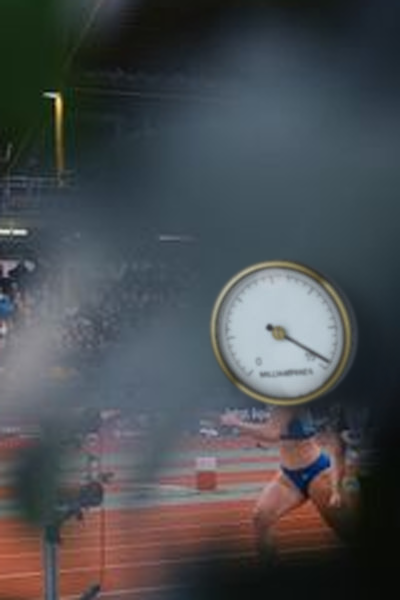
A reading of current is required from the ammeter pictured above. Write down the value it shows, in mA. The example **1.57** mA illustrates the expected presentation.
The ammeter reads **14.5** mA
